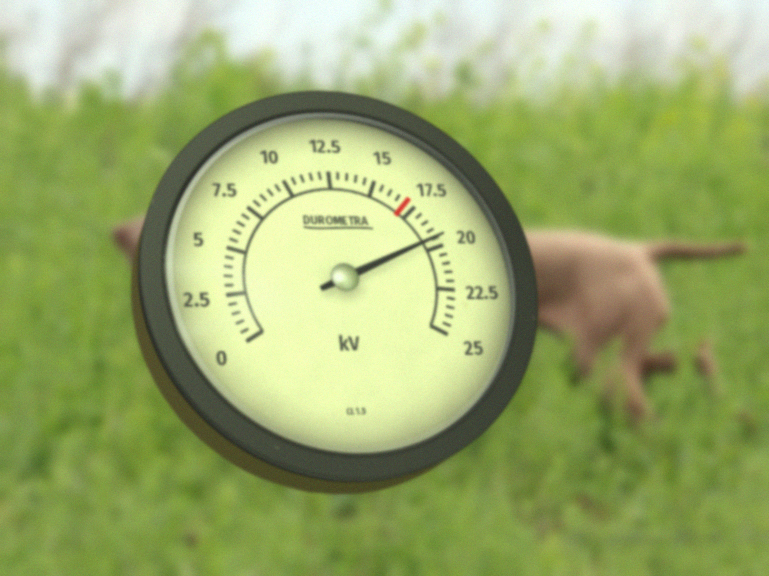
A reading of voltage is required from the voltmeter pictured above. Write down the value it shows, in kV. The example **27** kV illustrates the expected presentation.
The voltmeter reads **19.5** kV
